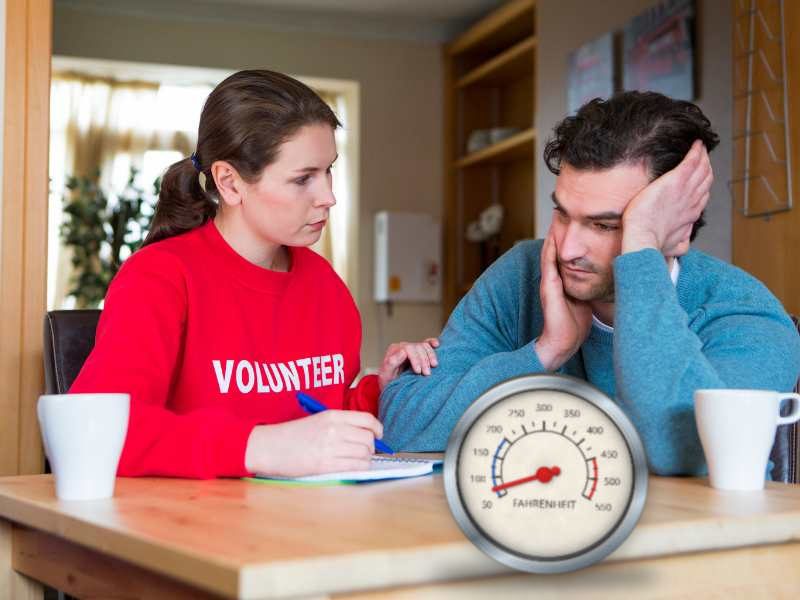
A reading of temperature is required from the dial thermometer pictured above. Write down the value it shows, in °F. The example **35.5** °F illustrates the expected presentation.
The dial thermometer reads **75** °F
